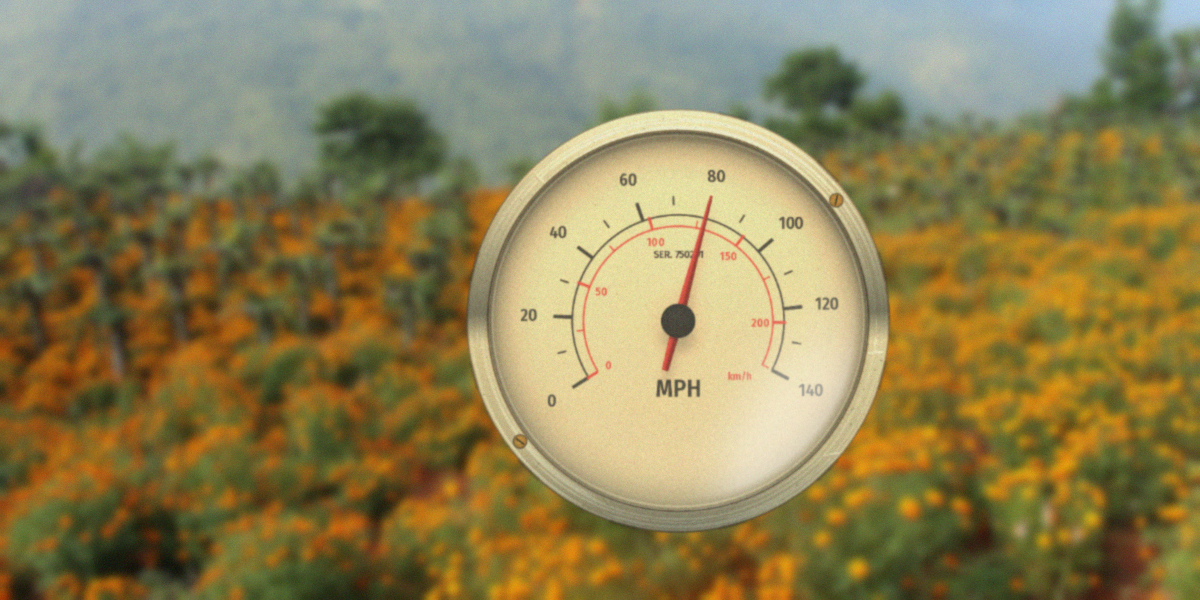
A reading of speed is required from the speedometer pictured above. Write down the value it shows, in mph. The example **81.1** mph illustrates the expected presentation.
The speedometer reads **80** mph
